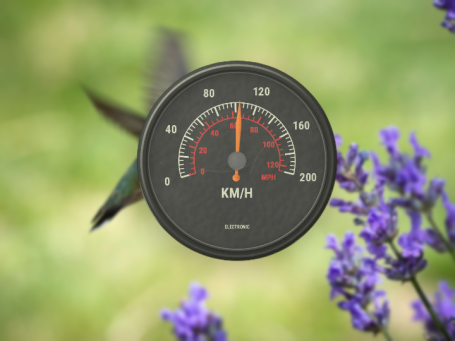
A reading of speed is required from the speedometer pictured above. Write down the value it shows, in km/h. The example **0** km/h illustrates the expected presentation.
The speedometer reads **104** km/h
